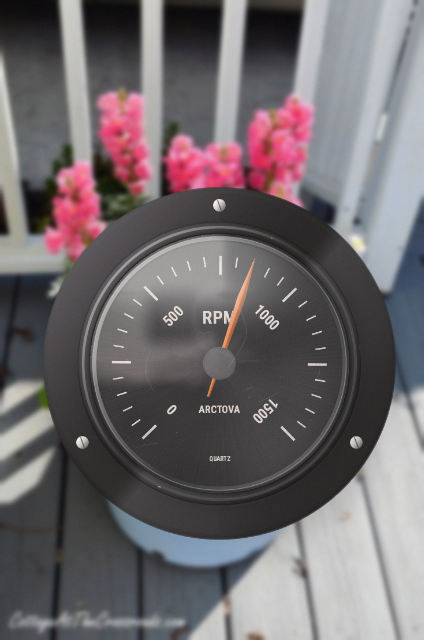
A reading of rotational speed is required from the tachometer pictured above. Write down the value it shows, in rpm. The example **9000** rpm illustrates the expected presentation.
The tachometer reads **850** rpm
